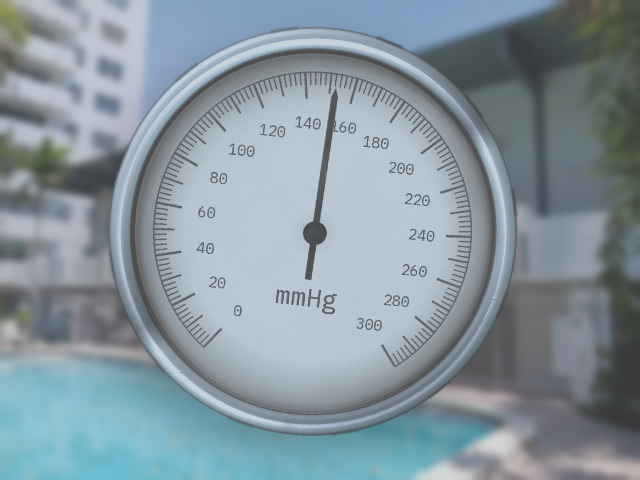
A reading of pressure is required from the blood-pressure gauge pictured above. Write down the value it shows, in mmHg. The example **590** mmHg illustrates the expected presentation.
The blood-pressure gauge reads **152** mmHg
